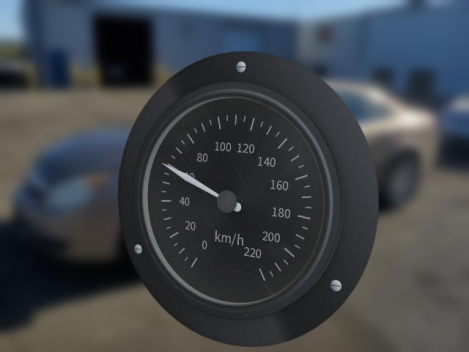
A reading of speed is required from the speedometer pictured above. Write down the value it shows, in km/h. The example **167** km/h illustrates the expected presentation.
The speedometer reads **60** km/h
